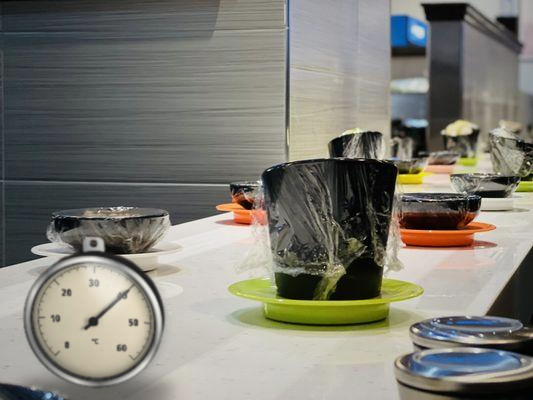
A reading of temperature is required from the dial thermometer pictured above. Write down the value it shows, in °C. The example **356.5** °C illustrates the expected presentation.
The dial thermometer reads **40** °C
